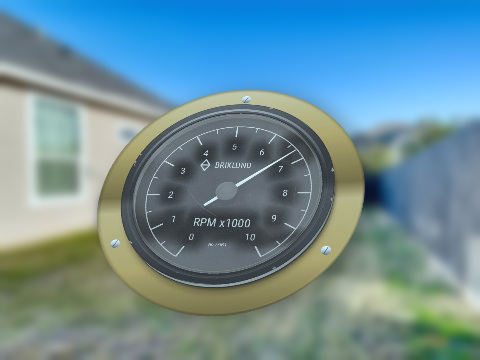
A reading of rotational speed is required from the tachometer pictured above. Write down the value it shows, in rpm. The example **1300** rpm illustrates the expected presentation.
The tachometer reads **6750** rpm
